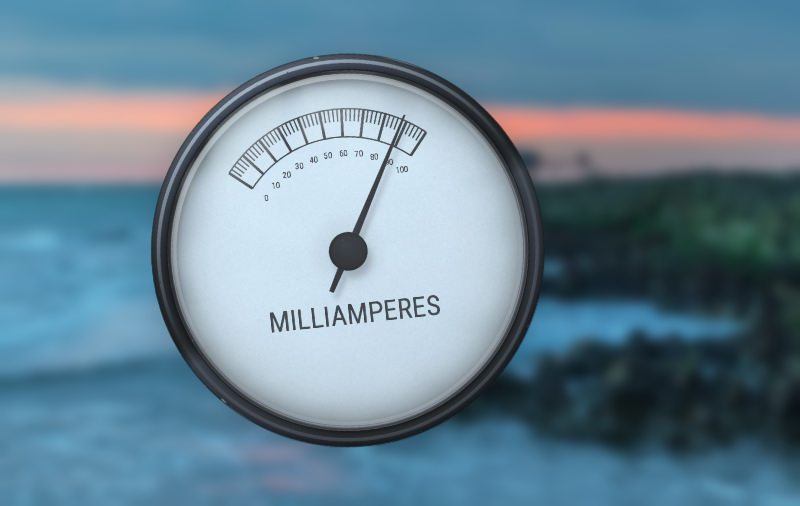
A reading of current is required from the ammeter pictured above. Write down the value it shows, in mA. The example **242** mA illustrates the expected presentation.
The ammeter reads **88** mA
